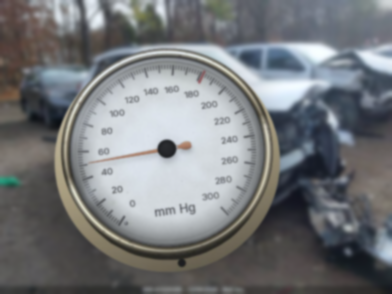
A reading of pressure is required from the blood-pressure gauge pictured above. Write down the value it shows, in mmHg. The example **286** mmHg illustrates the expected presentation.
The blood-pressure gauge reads **50** mmHg
